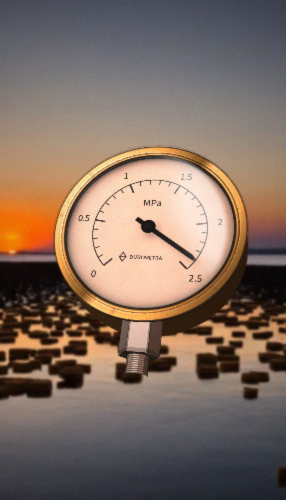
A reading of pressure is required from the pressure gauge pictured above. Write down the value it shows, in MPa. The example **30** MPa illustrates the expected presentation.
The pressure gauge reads **2.4** MPa
